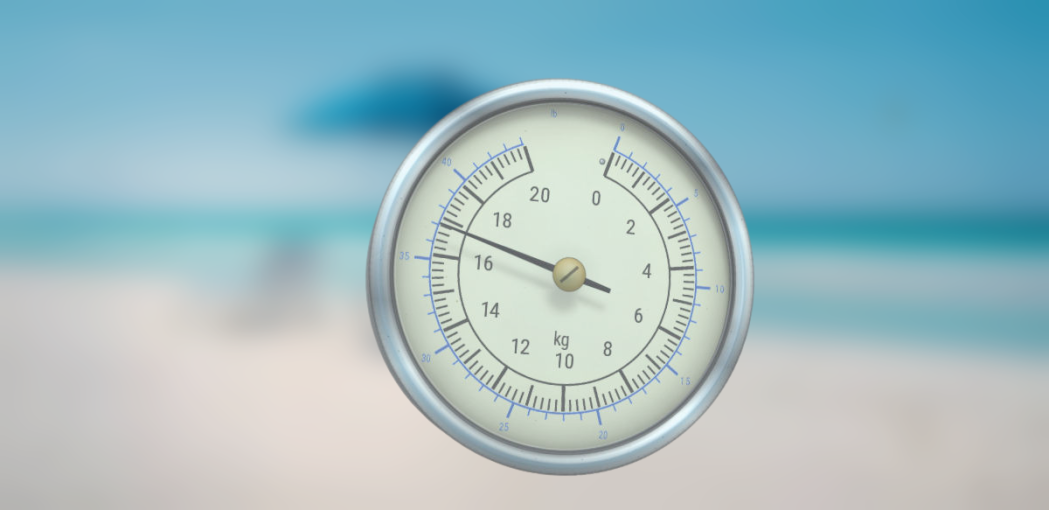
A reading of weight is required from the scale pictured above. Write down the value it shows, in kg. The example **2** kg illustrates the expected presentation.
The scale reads **16.8** kg
